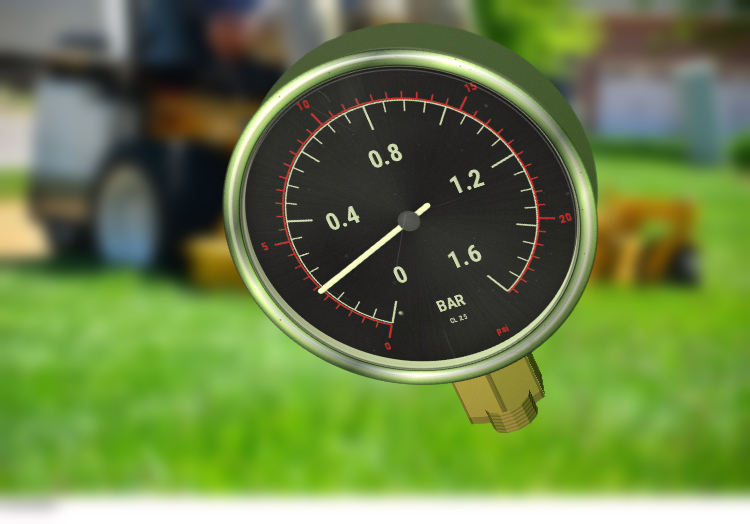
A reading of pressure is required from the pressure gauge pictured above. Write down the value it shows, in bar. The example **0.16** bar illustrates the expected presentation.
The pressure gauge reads **0.2** bar
